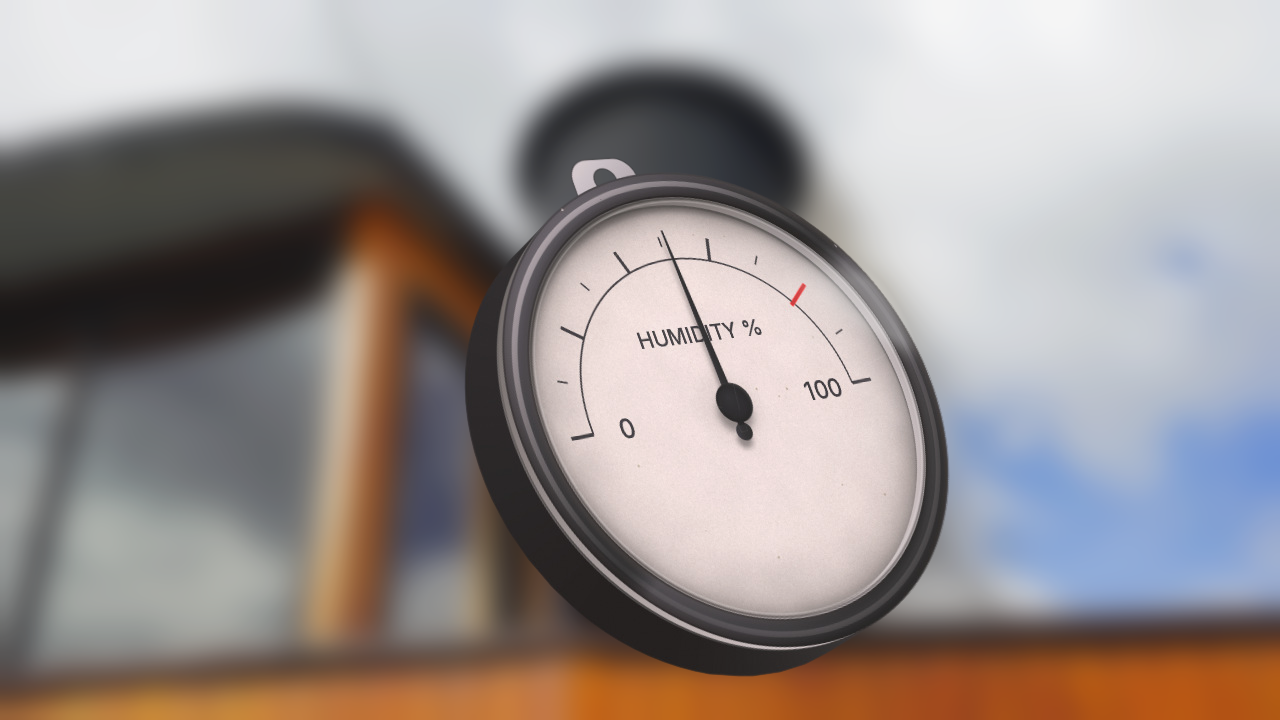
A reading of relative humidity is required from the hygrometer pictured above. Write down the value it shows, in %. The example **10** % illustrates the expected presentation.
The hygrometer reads **50** %
